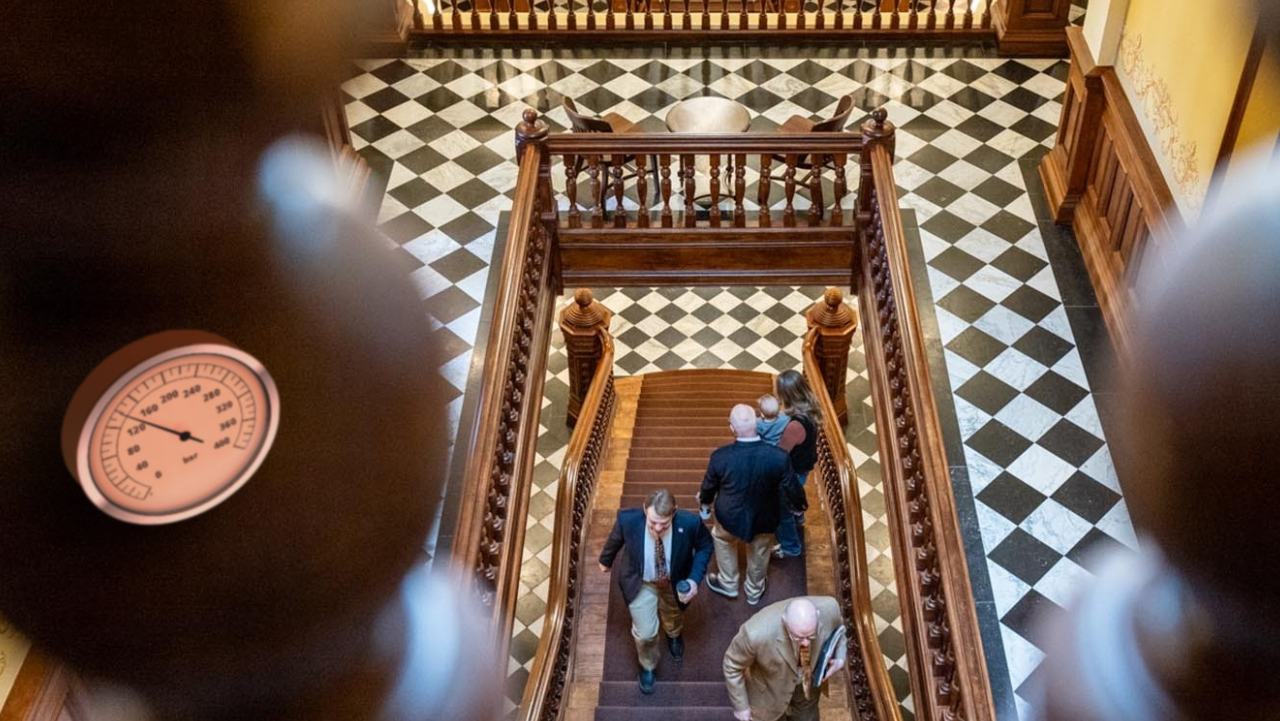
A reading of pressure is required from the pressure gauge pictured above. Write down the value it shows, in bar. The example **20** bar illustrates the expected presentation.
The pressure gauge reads **140** bar
